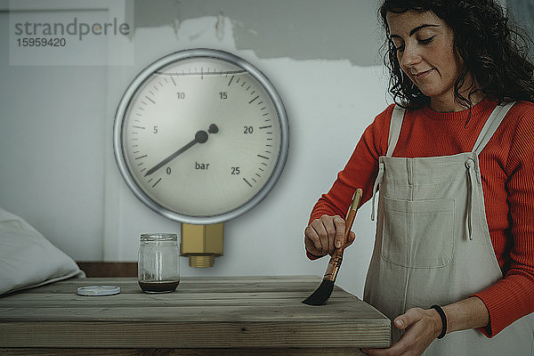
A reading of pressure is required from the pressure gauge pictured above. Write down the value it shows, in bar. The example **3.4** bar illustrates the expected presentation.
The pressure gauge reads **1** bar
